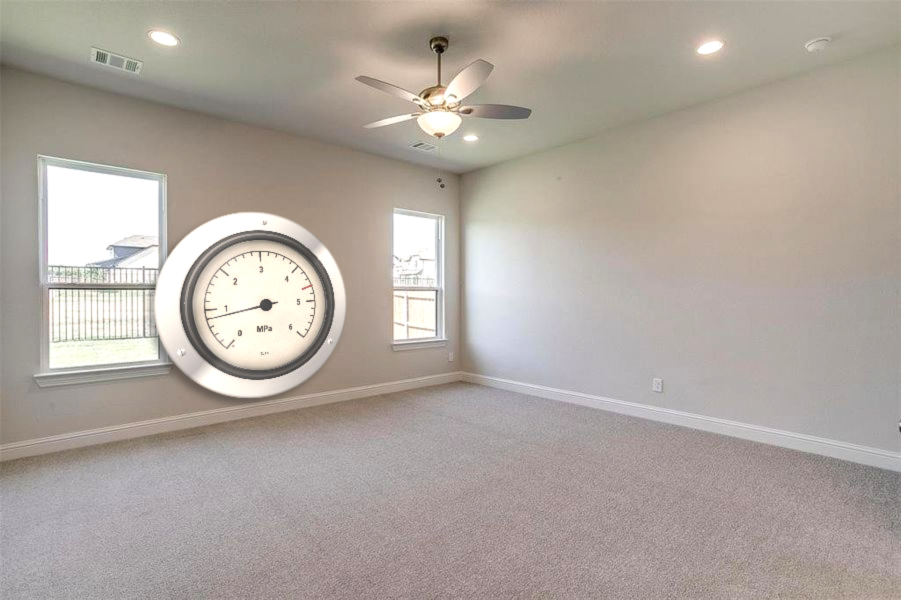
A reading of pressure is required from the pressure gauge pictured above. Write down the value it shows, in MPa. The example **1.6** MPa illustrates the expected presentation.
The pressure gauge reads **0.8** MPa
